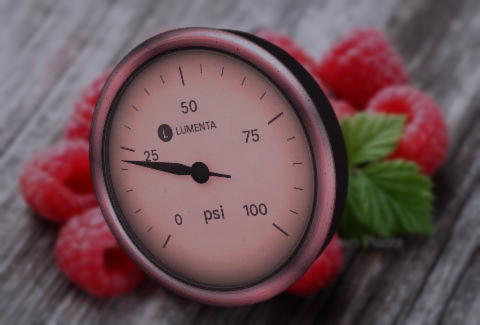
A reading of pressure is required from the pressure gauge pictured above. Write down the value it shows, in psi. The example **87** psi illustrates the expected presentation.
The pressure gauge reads **22.5** psi
